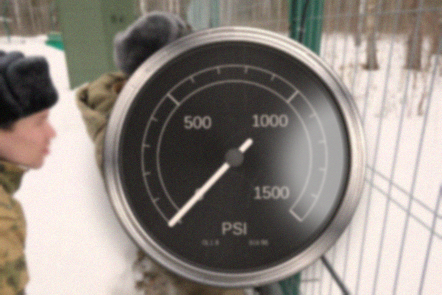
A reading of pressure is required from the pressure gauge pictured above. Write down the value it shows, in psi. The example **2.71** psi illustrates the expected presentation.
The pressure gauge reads **0** psi
